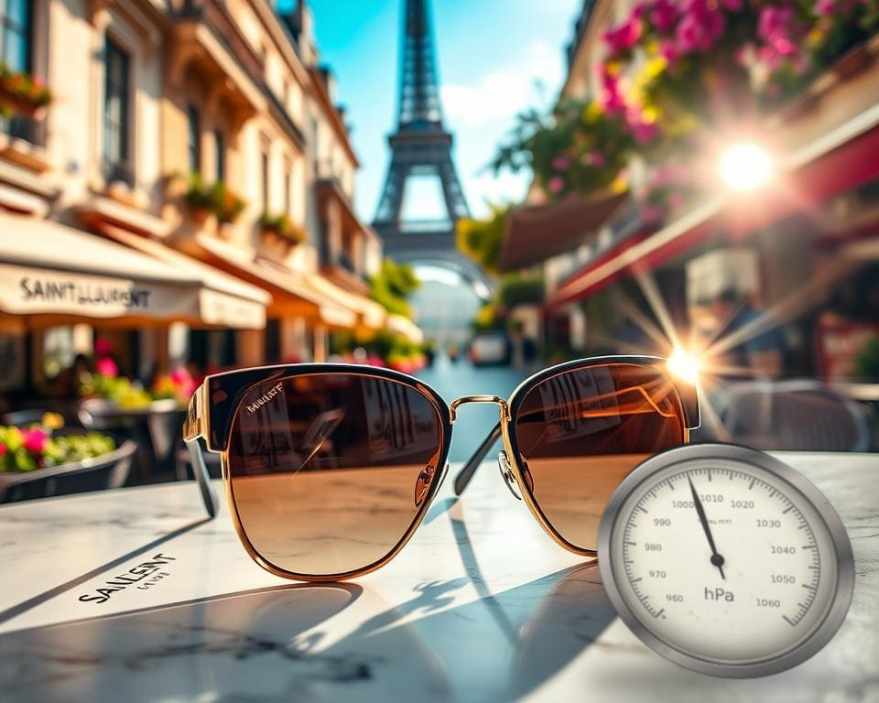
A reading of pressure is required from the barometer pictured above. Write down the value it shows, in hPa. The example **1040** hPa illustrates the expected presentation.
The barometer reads **1005** hPa
